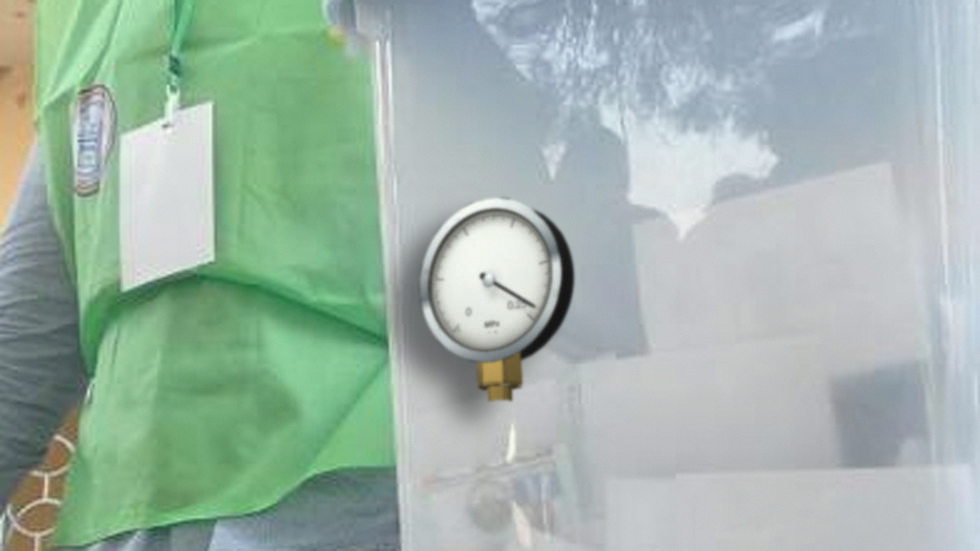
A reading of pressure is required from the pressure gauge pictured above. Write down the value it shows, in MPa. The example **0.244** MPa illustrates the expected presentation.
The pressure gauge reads **0.24** MPa
